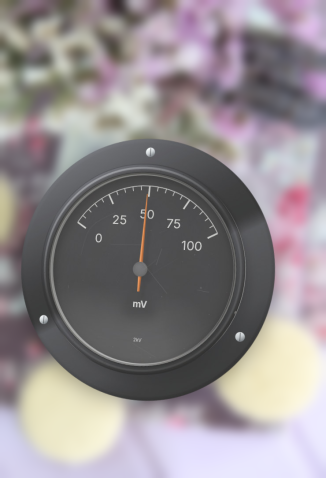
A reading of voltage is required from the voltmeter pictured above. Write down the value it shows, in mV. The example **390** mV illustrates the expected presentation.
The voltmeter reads **50** mV
